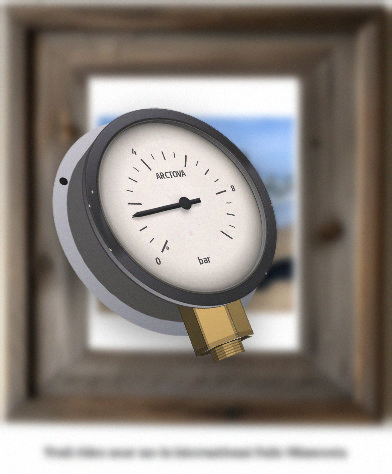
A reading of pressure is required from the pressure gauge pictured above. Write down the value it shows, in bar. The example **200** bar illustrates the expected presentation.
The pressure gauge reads **1.5** bar
